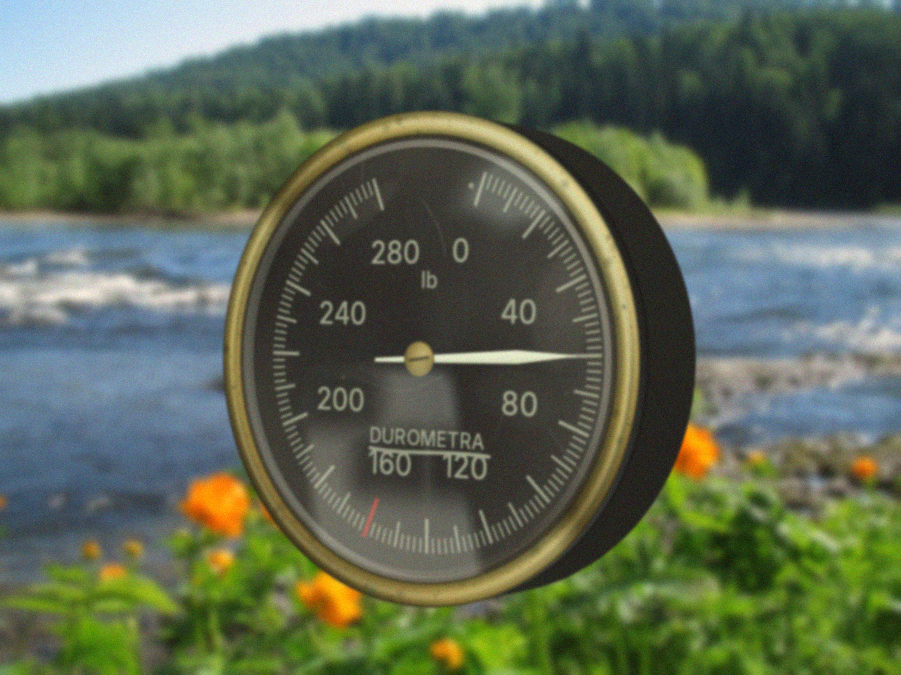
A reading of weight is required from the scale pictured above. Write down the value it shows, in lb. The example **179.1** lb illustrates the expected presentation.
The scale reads **60** lb
